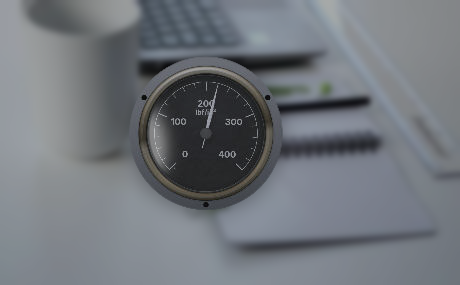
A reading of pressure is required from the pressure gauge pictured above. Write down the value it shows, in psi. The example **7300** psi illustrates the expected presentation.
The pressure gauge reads **220** psi
